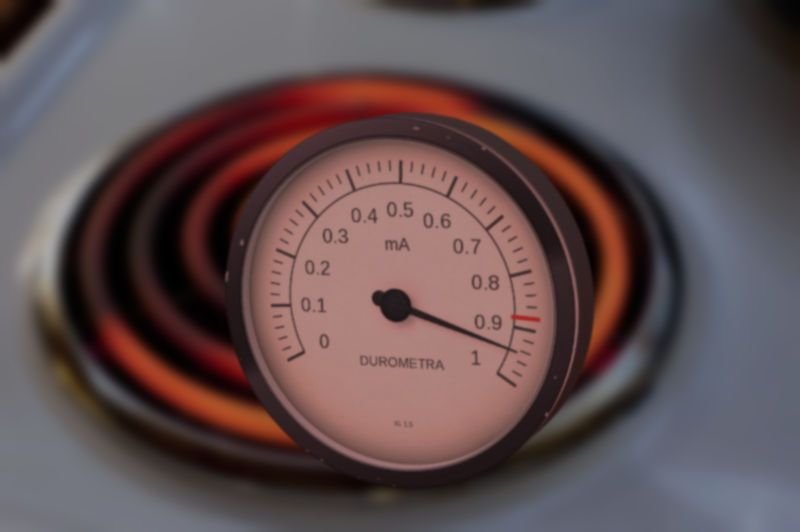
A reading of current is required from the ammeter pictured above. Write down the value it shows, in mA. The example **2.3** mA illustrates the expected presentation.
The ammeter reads **0.94** mA
